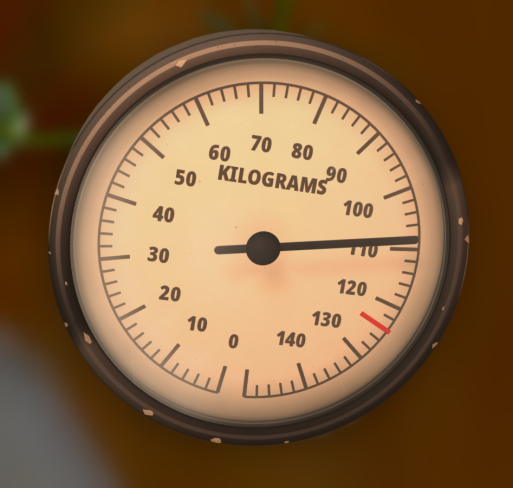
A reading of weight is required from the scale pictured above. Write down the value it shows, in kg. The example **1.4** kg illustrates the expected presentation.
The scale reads **108** kg
